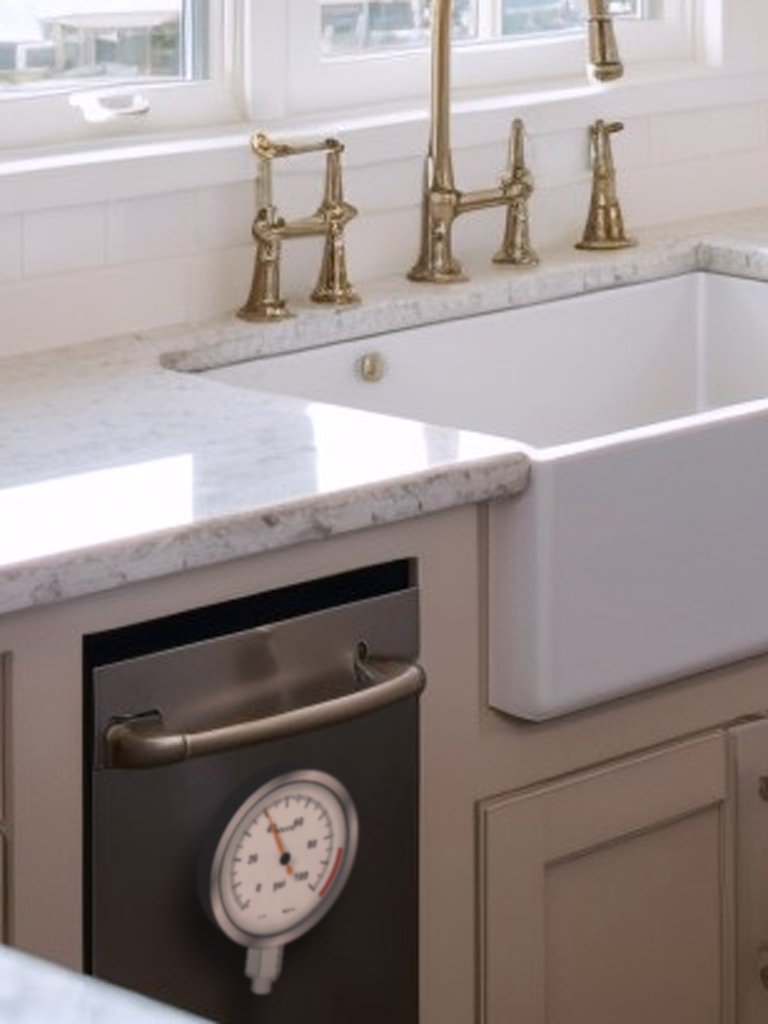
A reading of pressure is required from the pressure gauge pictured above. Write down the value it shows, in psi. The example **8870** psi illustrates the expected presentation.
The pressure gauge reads **40** psi
